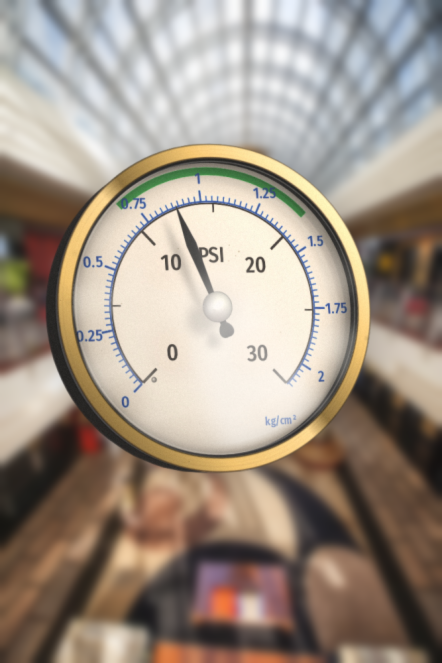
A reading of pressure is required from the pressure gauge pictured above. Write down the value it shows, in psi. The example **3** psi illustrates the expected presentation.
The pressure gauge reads **12.5** psi
